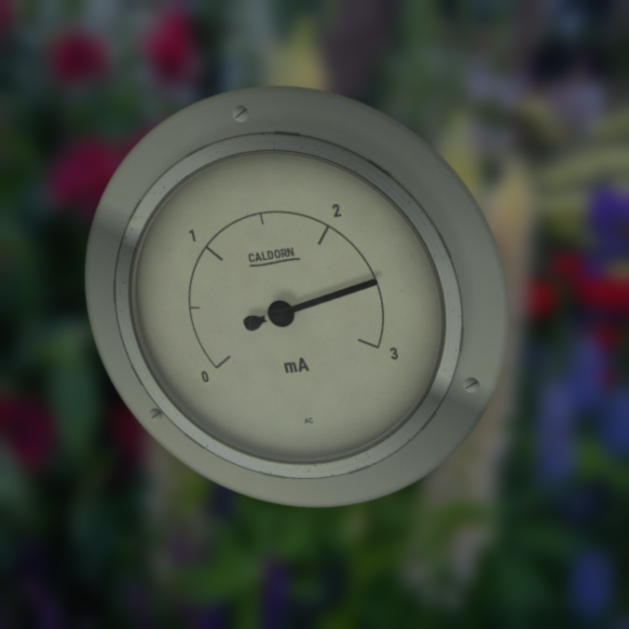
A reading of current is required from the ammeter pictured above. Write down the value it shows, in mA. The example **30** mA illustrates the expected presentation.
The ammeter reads **2.5** mA
